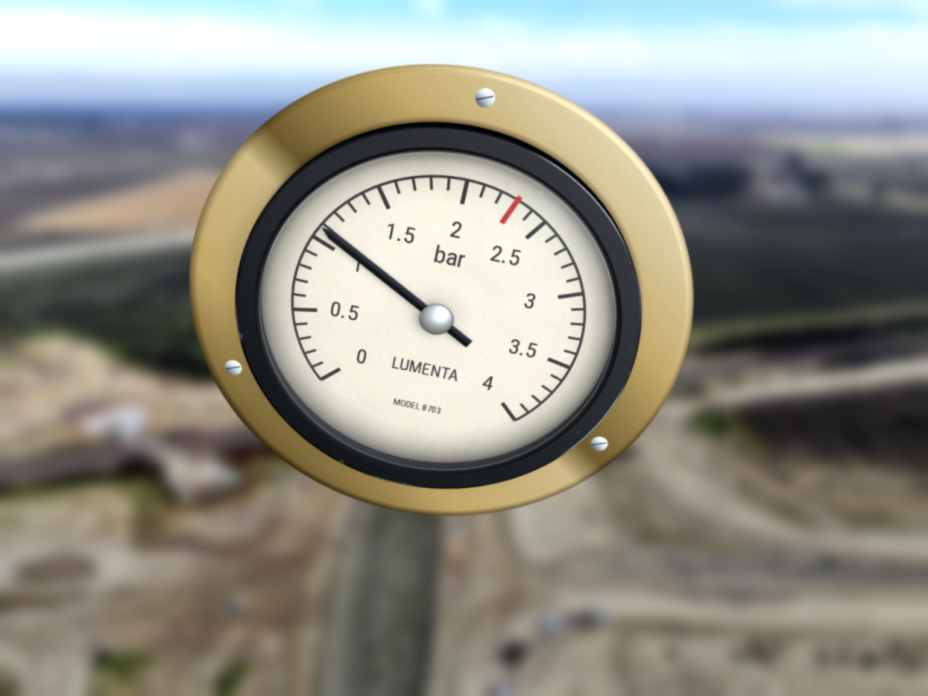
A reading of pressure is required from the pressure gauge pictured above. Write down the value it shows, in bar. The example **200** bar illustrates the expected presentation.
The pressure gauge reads **1.1** bar
